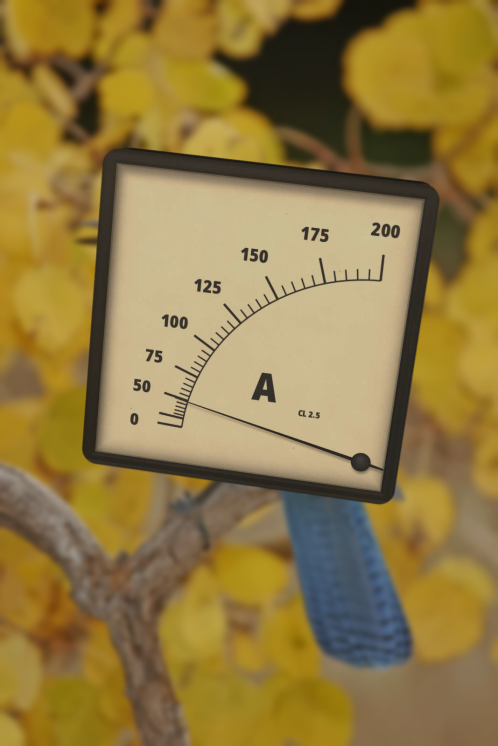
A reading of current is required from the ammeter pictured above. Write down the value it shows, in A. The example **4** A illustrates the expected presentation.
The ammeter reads **50** A
